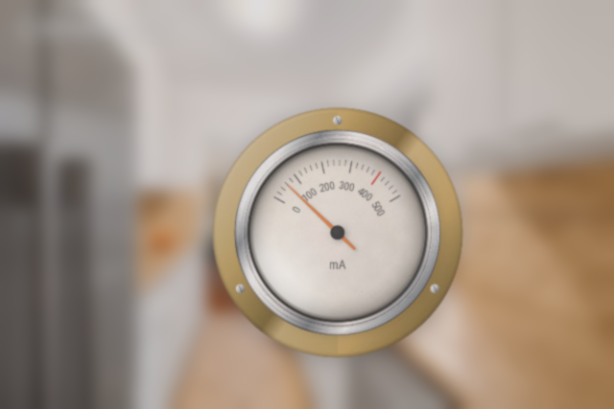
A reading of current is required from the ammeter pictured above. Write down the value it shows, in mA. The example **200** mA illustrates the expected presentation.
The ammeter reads **60** mA
